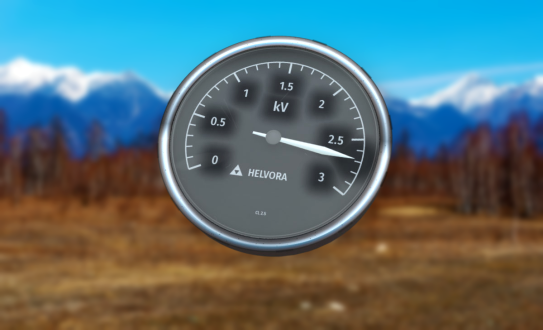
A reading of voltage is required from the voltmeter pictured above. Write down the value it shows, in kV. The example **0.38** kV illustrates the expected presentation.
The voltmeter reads **2.7** kV
